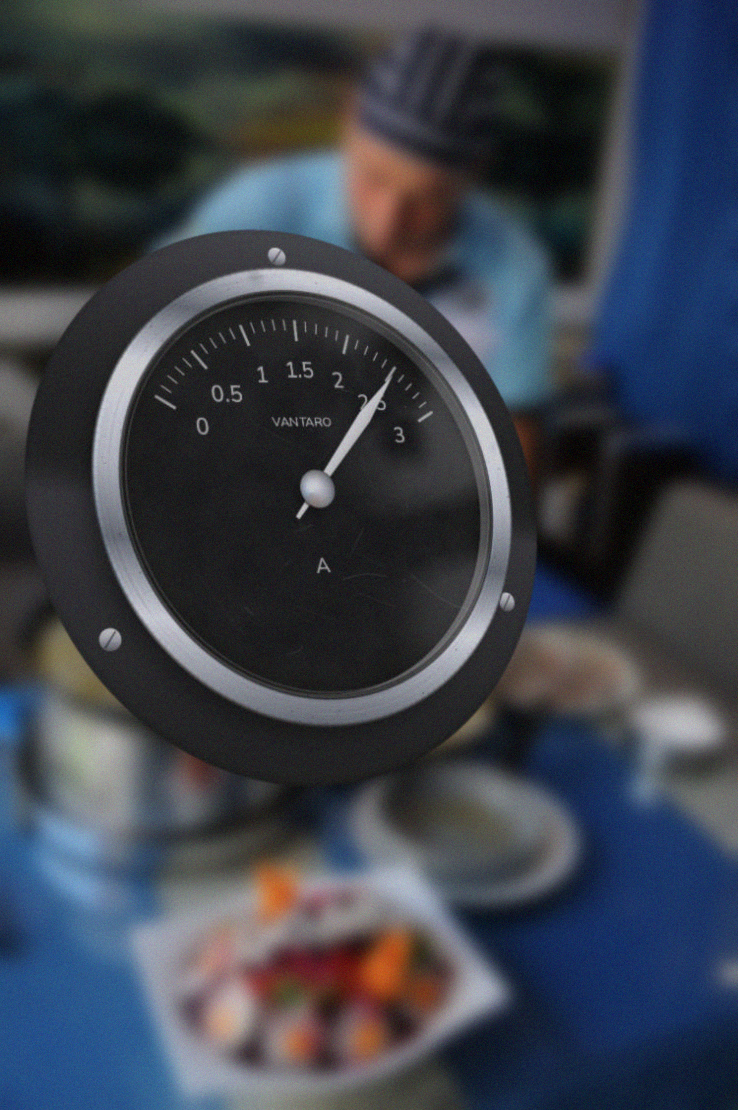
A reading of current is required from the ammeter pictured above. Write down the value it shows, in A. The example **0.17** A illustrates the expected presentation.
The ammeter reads **2.5** A
